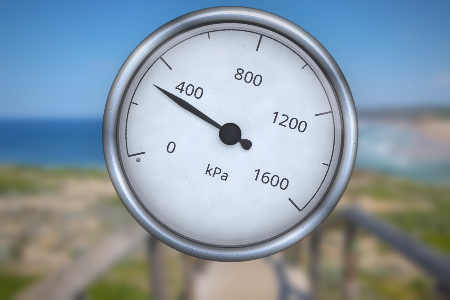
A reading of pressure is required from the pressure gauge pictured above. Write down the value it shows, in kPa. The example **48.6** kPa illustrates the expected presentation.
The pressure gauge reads **300** kPa
